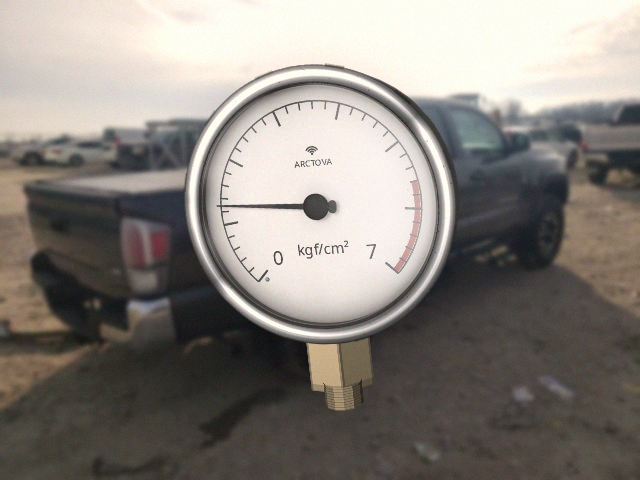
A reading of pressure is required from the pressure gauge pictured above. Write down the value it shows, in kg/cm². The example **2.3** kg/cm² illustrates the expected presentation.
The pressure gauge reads **1.3** kg/cm²
